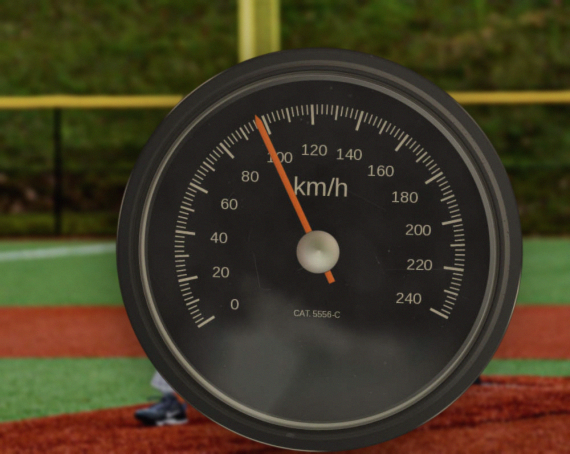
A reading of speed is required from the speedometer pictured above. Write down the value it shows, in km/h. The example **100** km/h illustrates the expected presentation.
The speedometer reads **98** km/h
